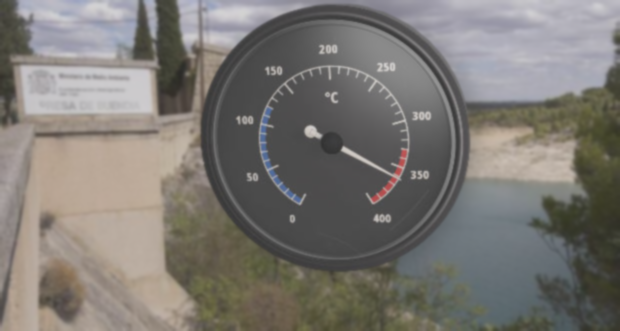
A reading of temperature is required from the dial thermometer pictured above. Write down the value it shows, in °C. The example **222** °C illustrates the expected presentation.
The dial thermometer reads **360** °C
